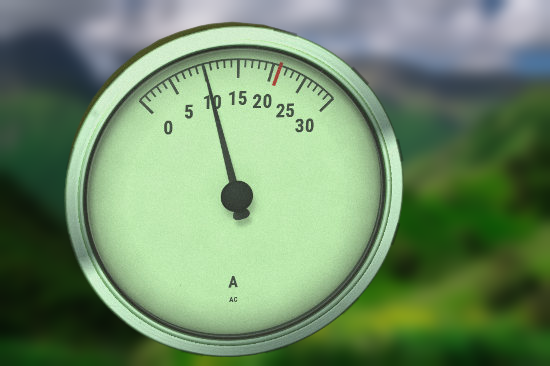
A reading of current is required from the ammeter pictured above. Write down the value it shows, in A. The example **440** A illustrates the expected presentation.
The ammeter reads **10** A
